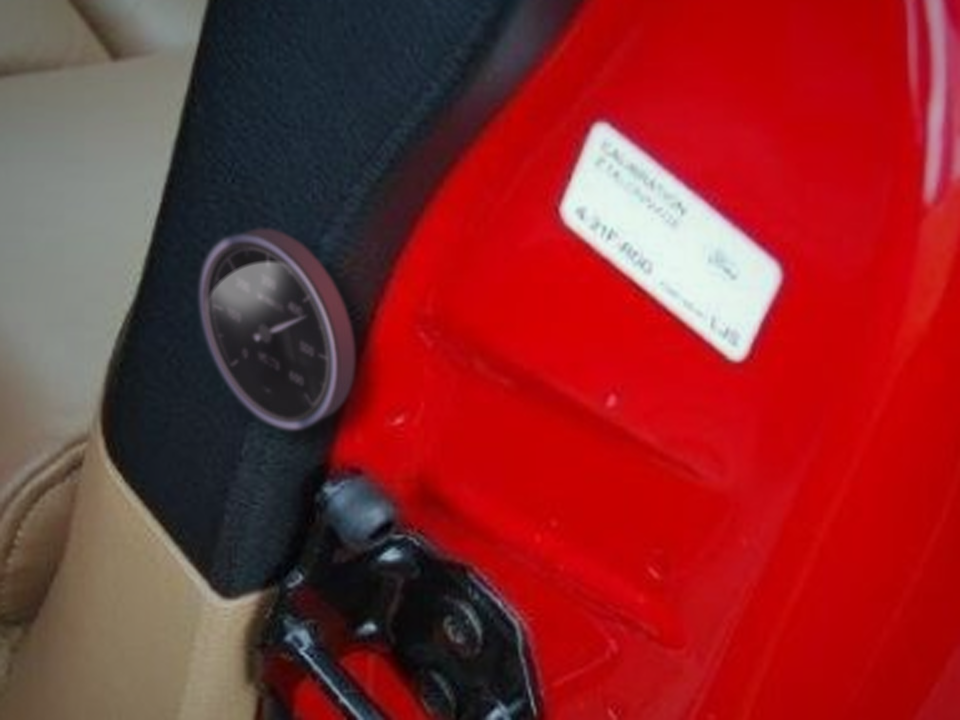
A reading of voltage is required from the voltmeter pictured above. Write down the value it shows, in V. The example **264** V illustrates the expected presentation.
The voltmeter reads **425** V
